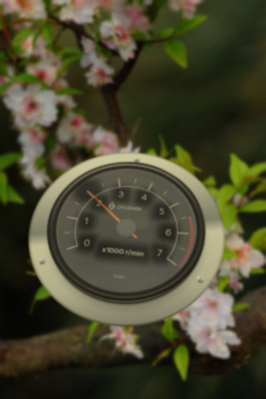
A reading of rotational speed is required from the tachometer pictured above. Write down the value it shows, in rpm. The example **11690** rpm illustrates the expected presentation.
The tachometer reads **2000** rpm
